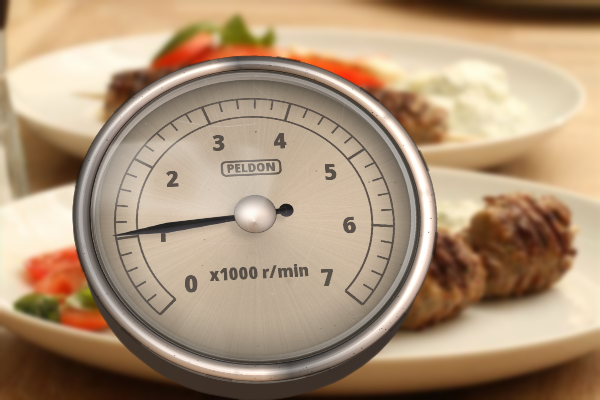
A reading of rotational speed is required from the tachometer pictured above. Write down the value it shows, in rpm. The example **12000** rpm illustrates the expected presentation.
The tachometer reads **1000** rpm
